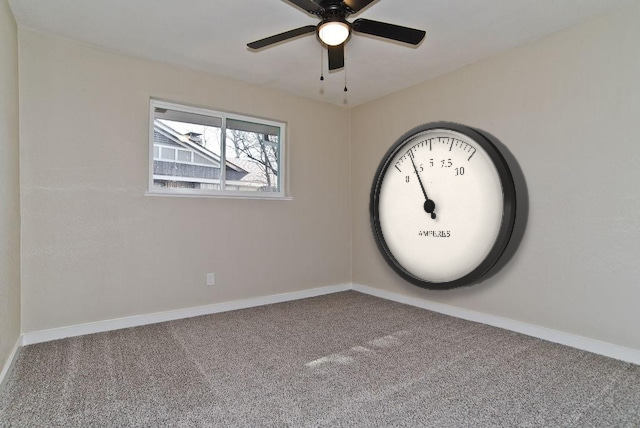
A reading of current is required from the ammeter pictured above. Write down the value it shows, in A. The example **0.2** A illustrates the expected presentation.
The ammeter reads **2.5** A
